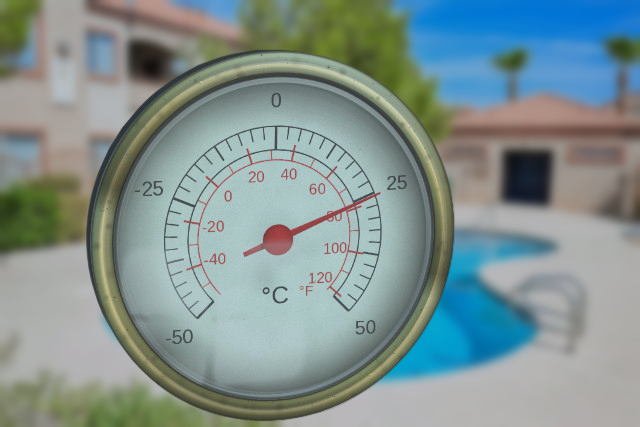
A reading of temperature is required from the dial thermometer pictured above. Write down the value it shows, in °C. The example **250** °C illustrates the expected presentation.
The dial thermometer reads **25** °C
